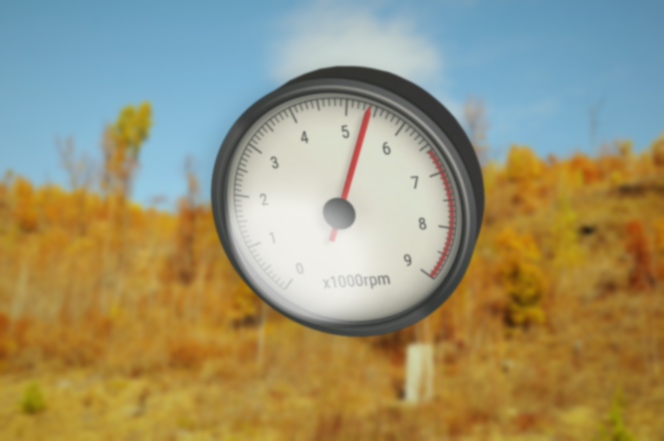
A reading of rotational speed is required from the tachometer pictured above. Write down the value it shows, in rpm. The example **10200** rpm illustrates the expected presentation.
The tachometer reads **5400** rpm
